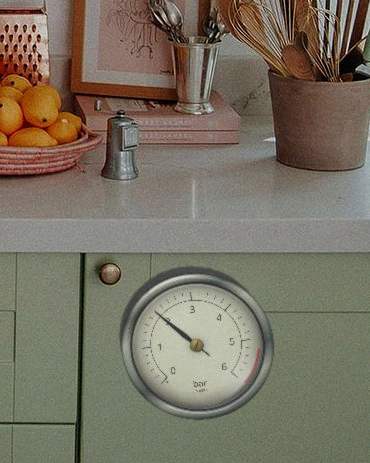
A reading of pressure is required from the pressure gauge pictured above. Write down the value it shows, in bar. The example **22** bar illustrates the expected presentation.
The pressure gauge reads **2** bar
